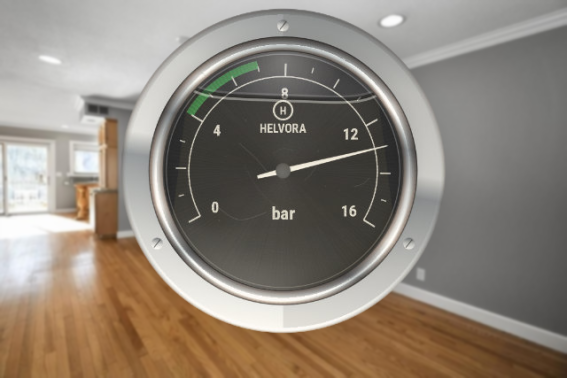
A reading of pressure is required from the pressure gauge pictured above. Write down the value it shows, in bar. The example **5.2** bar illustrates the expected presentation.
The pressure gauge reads **13** bar
